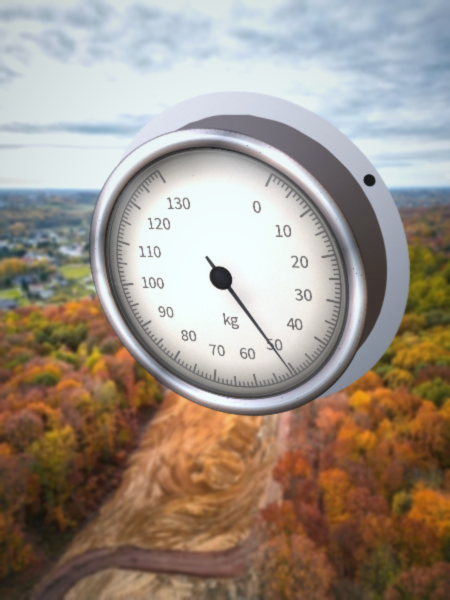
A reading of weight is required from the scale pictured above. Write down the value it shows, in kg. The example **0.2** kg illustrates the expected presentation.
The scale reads **50** kg
